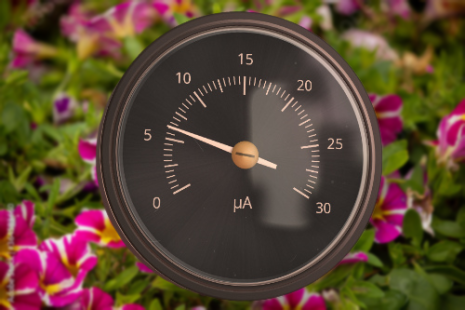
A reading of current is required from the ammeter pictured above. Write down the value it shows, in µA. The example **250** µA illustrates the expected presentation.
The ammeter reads **6** µA
